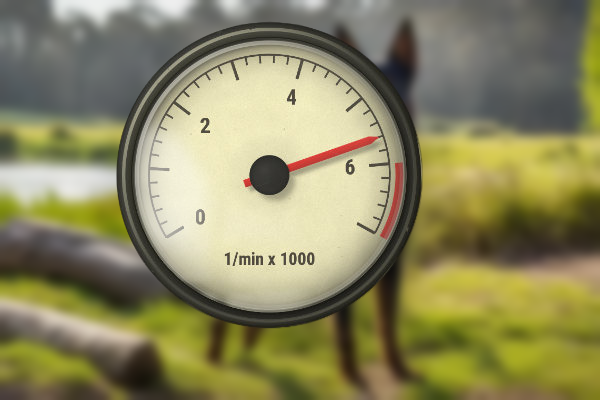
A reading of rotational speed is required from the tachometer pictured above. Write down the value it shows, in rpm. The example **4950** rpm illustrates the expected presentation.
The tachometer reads **5600** rpm
